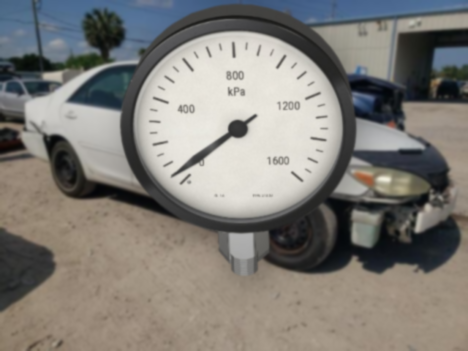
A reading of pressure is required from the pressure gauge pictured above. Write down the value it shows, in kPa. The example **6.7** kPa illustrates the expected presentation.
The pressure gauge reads **50** kPa
